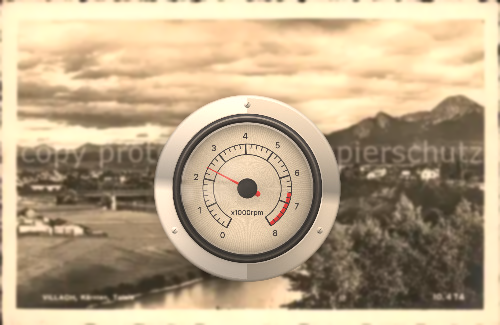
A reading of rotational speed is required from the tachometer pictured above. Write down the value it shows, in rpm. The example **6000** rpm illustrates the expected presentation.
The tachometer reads **2400** rpm
